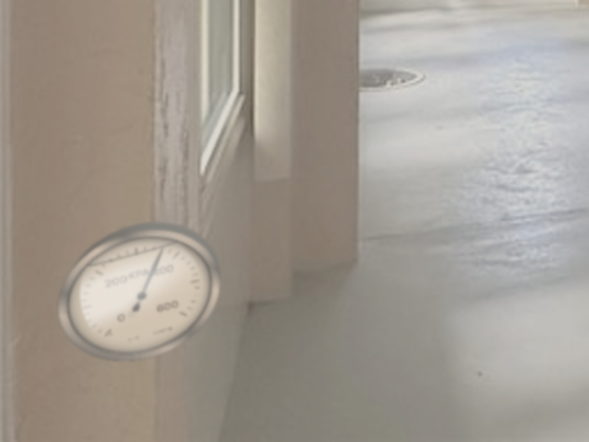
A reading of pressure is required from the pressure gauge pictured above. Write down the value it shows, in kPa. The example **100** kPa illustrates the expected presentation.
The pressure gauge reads **360** kPa
